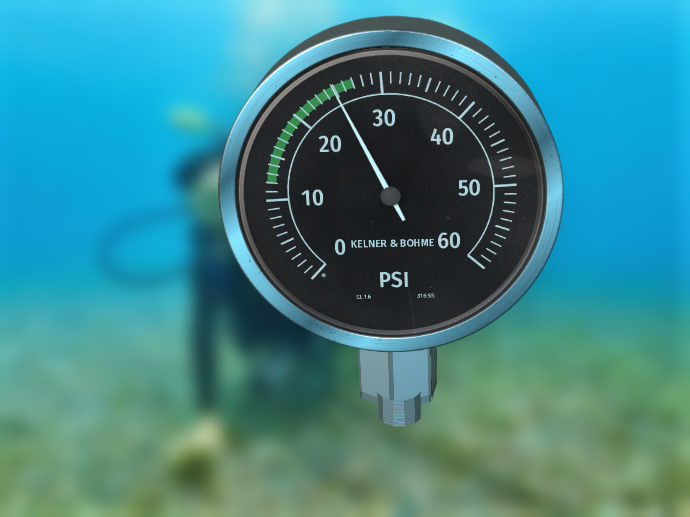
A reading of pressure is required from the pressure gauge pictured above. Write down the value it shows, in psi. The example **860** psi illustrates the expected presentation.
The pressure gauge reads **25** psi
